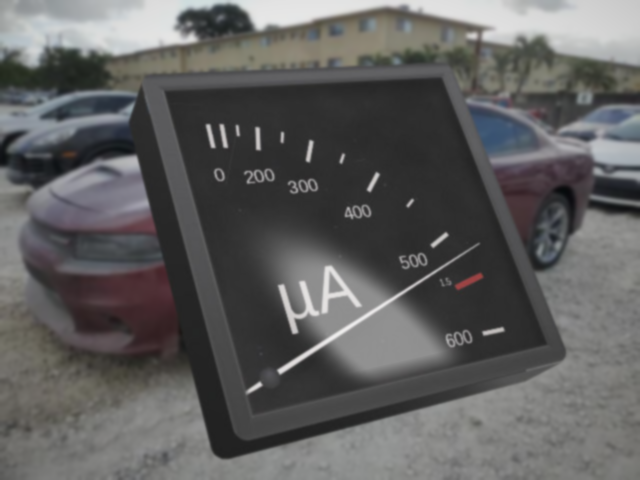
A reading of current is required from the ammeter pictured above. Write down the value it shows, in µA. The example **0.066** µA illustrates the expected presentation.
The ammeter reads **525** µA
